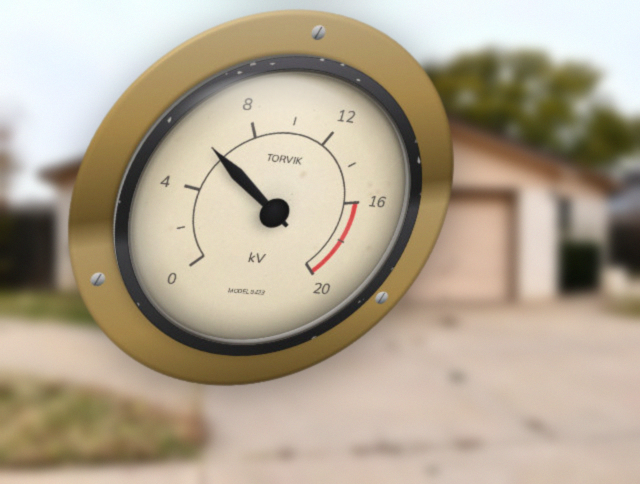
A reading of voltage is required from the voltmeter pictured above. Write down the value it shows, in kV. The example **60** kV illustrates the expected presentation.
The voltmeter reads **6** kV
